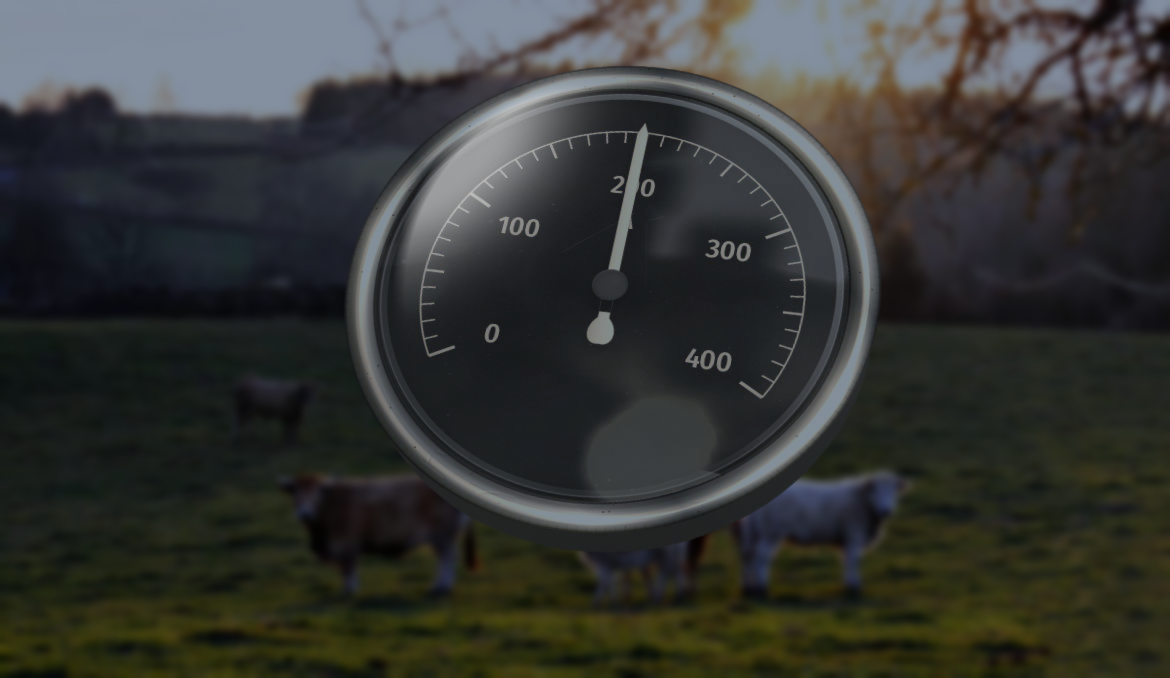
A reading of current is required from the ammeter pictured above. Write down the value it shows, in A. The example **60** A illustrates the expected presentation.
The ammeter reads **200** A
